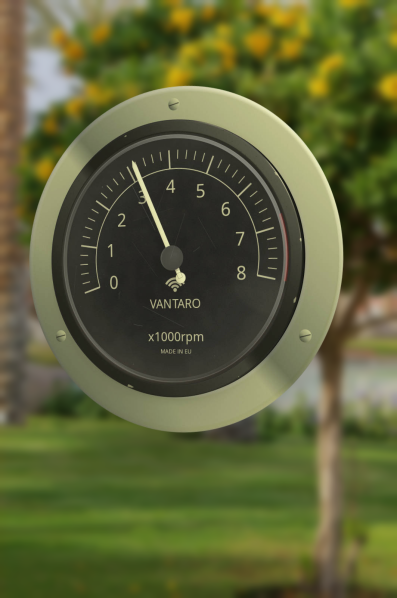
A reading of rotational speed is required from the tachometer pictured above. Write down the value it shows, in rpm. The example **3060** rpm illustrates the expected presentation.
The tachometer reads **3200** rpm
